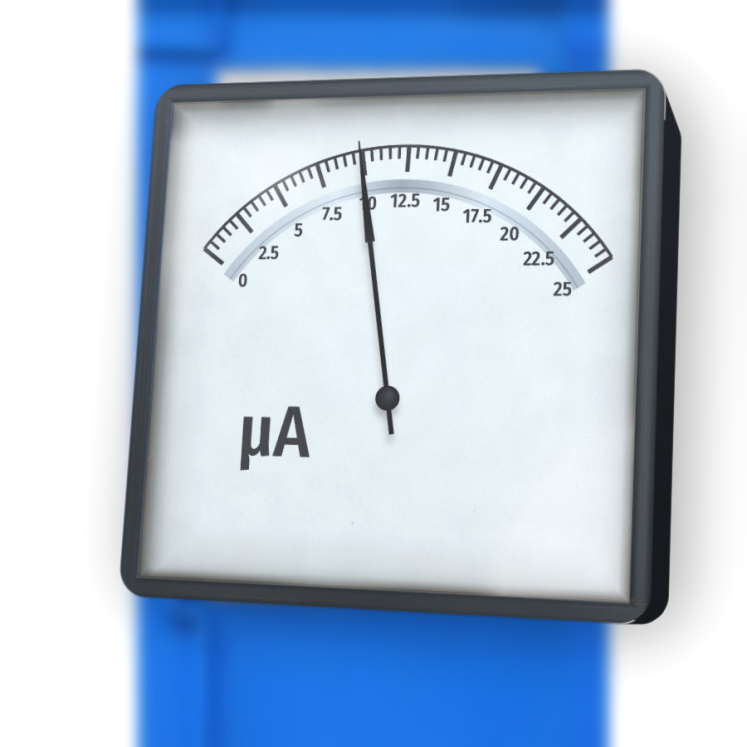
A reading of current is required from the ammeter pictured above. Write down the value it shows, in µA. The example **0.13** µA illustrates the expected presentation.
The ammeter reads **10** µA
